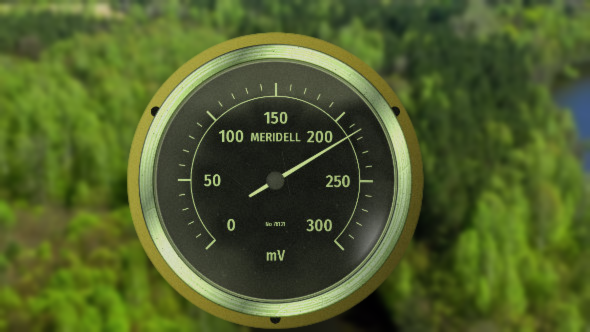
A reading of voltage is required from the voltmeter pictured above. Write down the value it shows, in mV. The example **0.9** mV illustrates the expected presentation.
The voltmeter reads **215** mV
